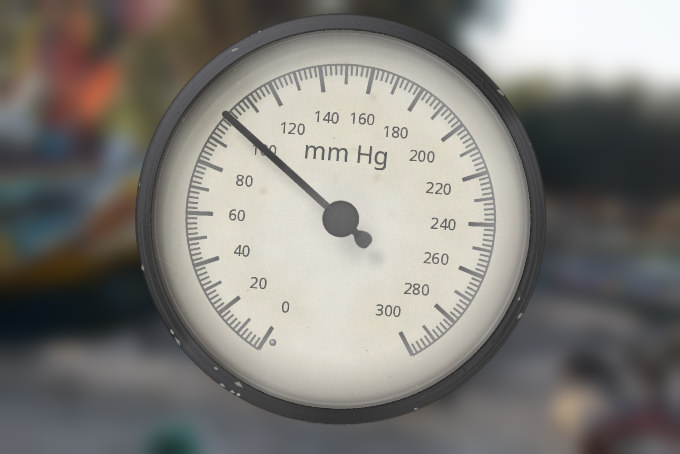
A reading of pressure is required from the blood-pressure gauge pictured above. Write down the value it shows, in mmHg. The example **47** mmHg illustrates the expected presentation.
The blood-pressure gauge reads **100** mmHg
